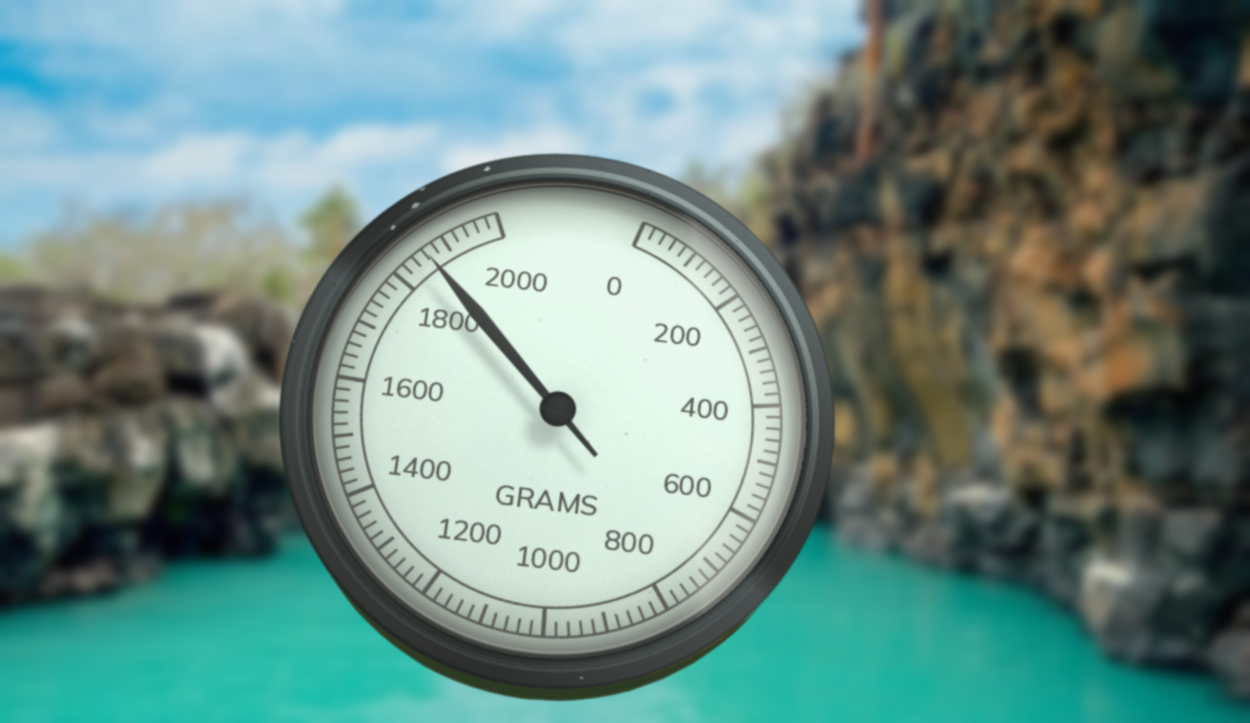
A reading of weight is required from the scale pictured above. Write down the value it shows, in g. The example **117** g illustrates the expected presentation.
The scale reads **1860** g
